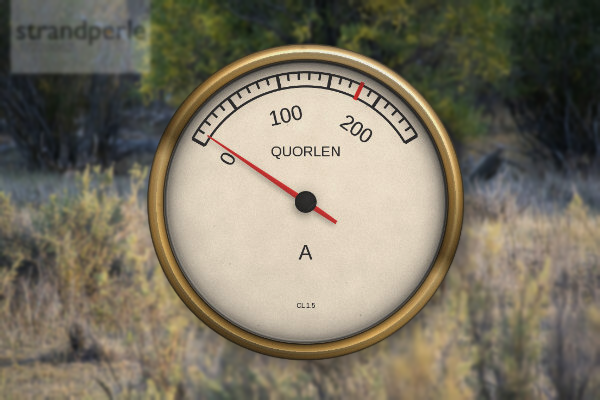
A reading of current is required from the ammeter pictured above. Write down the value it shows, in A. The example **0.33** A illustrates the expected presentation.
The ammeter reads **10** A
